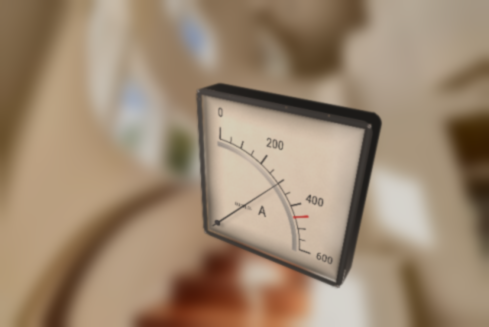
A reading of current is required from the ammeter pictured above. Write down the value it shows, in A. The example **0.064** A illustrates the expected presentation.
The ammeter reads **300** A
